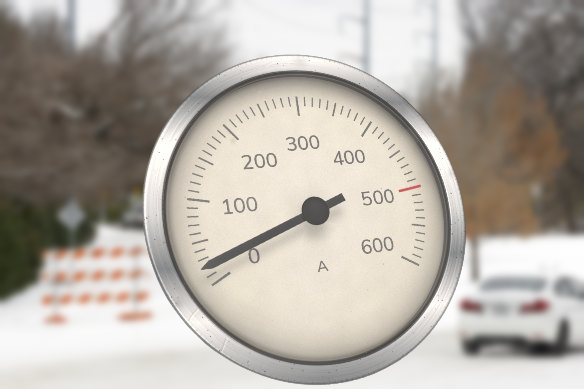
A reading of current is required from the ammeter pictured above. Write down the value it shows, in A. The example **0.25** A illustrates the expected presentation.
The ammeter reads **20** A
